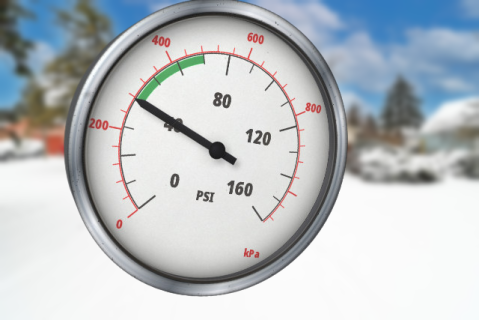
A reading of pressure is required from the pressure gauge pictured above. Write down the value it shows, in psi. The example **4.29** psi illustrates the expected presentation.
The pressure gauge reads **40** psi
